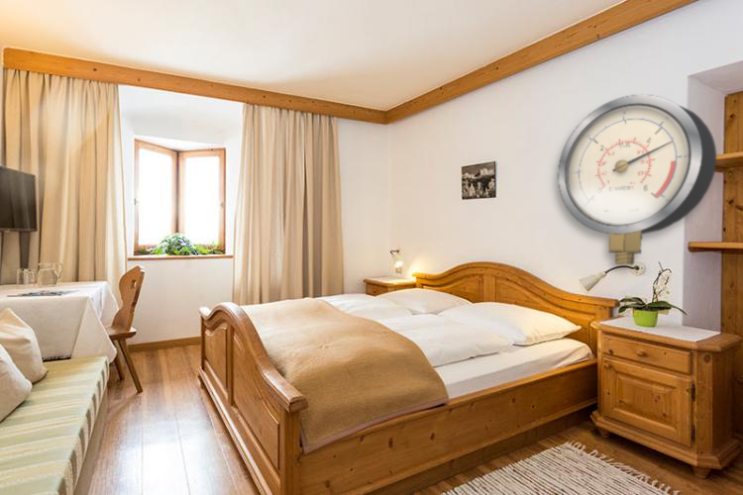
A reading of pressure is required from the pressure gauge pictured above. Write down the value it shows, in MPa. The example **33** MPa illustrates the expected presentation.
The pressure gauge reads **4.5** MPa
